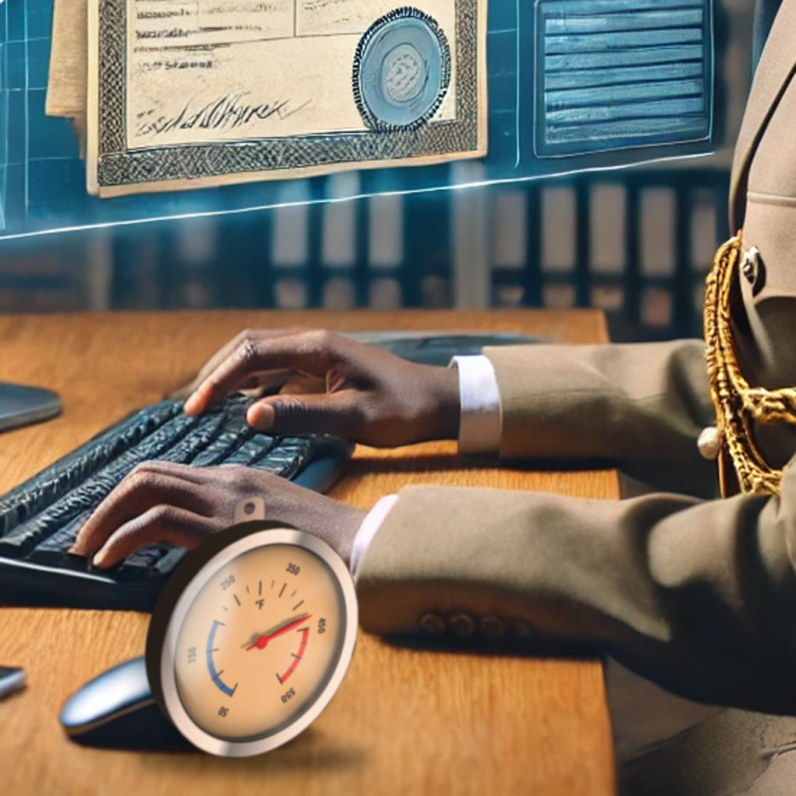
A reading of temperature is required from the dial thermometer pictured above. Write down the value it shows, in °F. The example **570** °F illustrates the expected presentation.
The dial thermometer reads **425** °F
